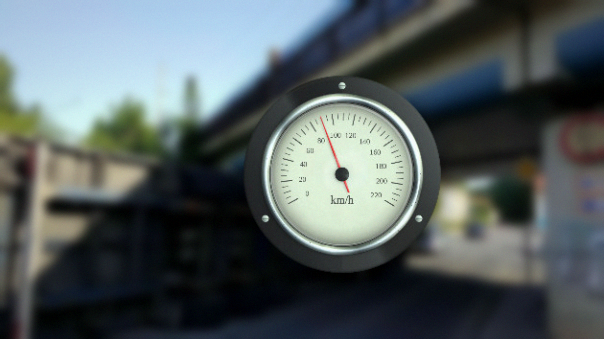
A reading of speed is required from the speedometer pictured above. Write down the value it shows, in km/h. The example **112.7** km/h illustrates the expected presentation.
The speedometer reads **90** km/h
